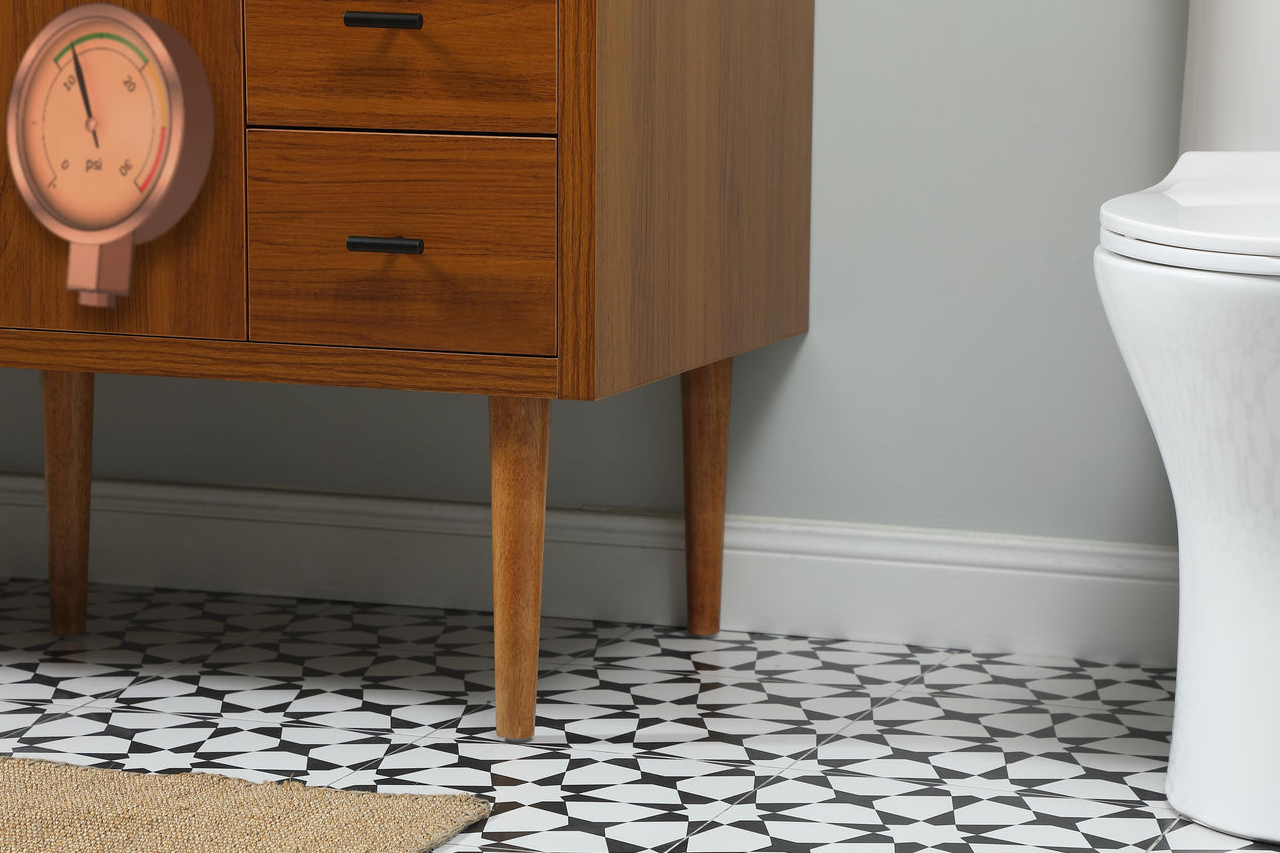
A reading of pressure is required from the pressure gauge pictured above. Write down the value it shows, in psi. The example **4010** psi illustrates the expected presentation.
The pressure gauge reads **12.5** psi
